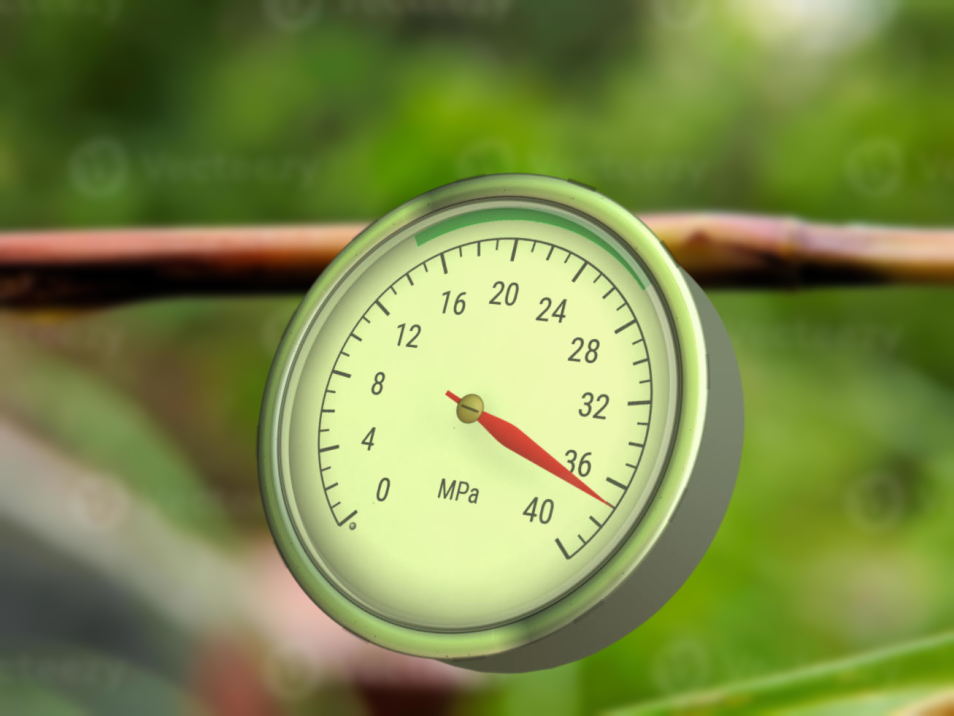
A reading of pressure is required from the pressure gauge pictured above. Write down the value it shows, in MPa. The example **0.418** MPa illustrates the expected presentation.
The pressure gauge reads **37** MPa
